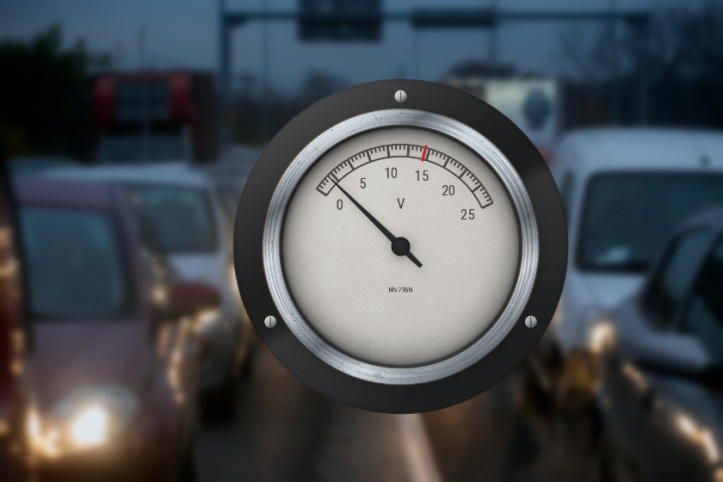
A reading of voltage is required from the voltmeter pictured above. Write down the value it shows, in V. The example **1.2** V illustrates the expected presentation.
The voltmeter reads **2** V
